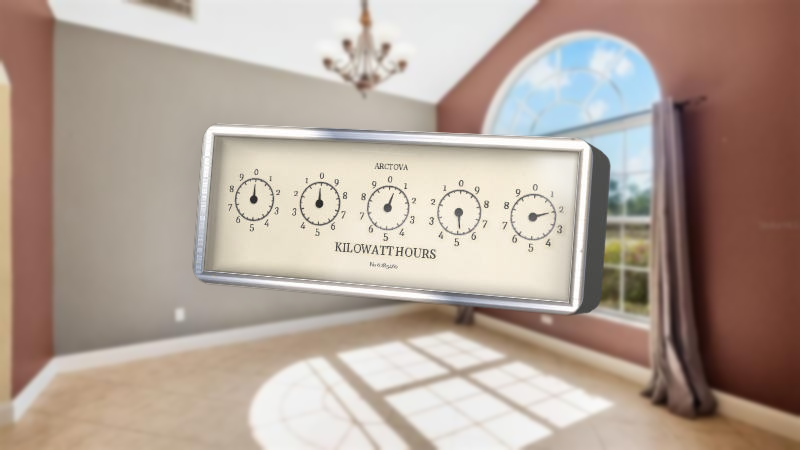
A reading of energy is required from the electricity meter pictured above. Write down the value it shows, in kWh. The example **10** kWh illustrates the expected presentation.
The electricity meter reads **52** kWh
